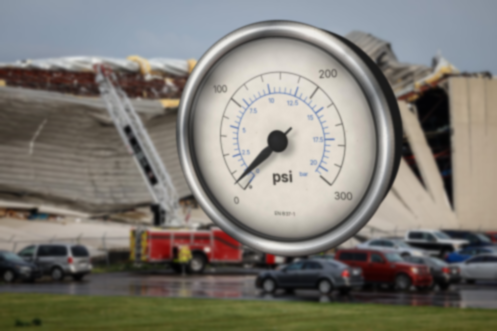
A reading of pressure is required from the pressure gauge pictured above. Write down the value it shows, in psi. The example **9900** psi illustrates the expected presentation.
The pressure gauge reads **10** psi
